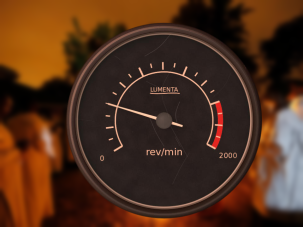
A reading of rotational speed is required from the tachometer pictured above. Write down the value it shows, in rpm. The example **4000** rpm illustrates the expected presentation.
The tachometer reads **400** rpm
